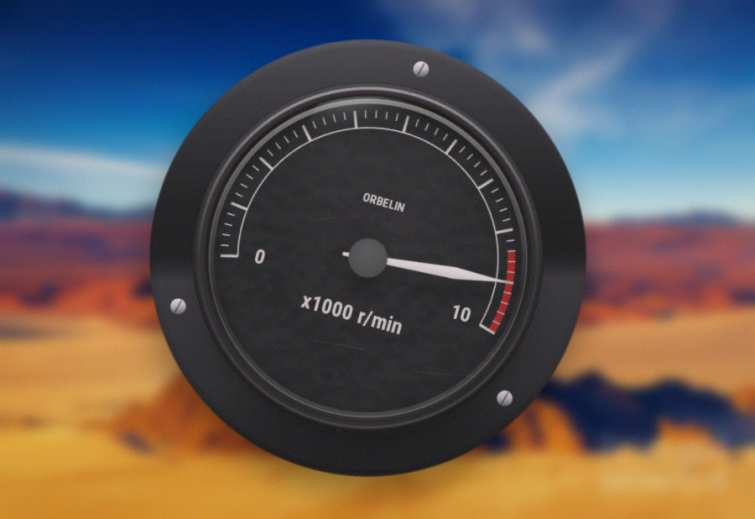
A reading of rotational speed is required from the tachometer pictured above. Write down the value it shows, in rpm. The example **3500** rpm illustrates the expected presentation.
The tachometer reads **9000** rpm
